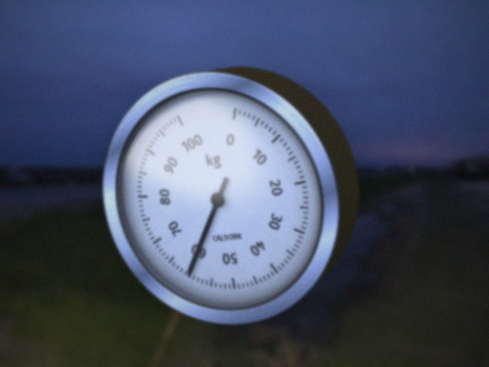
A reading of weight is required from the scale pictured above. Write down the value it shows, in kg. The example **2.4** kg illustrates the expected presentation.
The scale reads **60** kg
